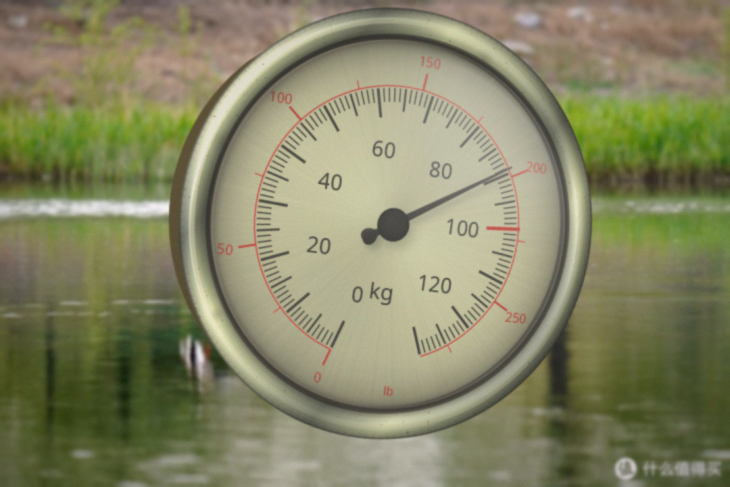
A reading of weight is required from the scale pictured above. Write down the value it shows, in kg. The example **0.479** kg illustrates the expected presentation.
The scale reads **89** kg
